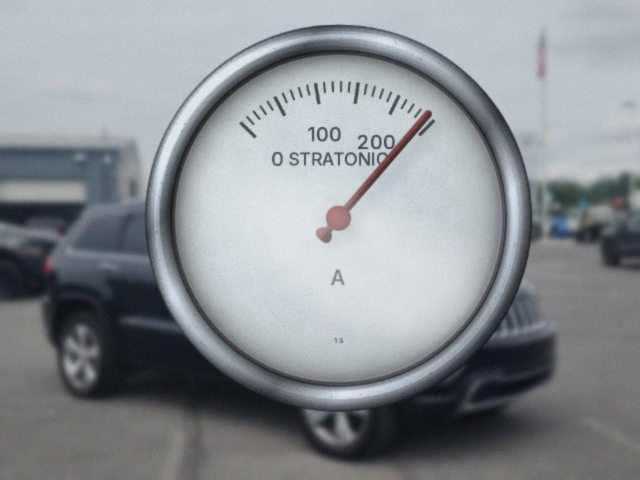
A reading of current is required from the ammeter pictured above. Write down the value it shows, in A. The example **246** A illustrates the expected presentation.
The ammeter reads **240** A
